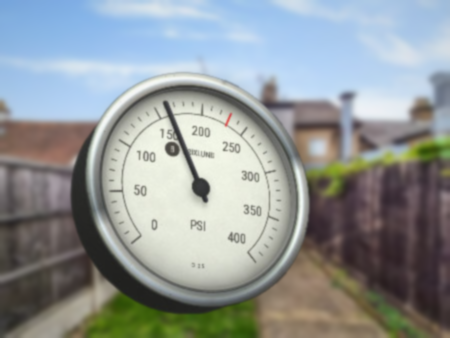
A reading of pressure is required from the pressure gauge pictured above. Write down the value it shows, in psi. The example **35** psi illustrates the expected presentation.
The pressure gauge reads **160** psi
